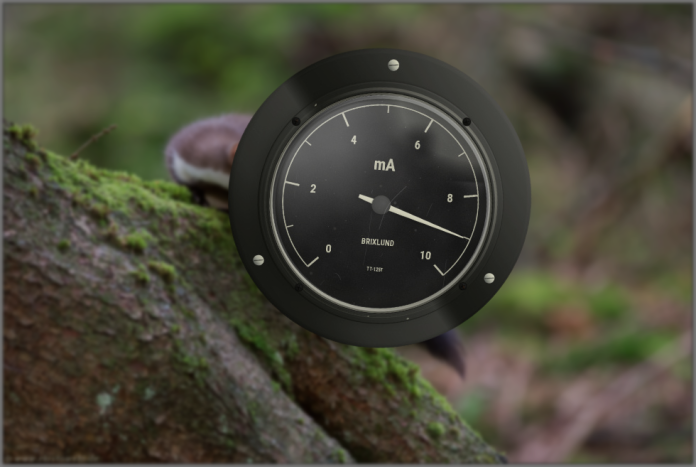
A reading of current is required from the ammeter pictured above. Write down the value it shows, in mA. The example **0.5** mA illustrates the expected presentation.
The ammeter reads **9** mA
